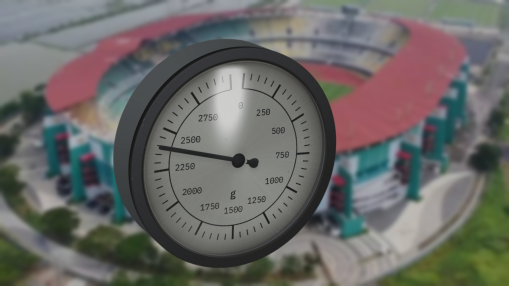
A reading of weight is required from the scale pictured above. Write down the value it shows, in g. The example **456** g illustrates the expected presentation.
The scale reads **2400** g
